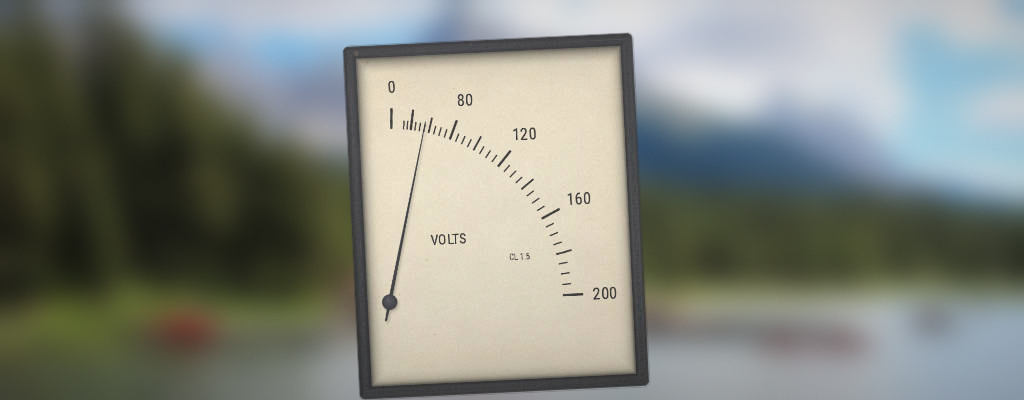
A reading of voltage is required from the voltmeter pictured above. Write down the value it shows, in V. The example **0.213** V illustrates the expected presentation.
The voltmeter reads **55** V
